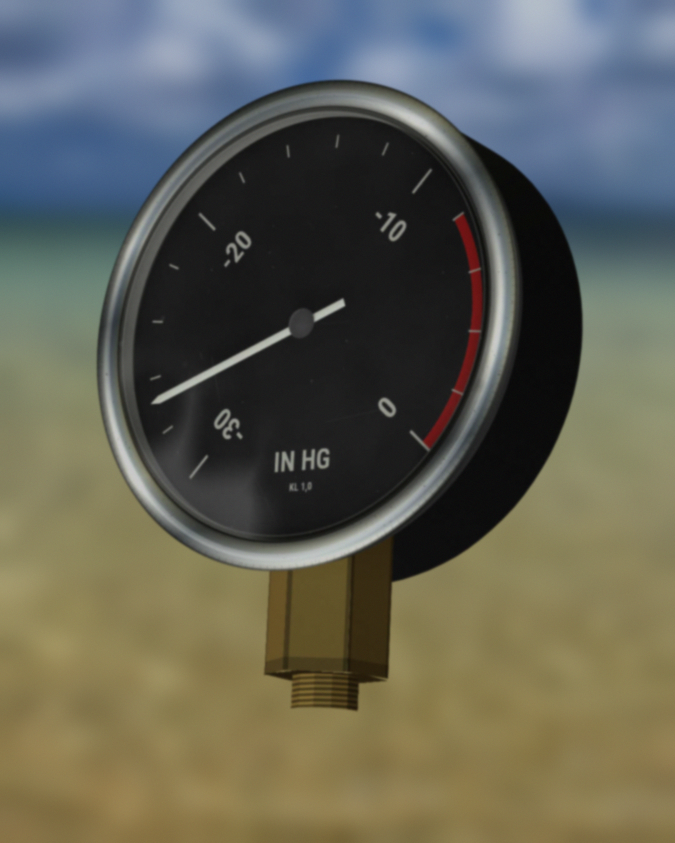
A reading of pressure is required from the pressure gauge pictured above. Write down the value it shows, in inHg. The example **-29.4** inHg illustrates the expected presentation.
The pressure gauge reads **-27** inHg
